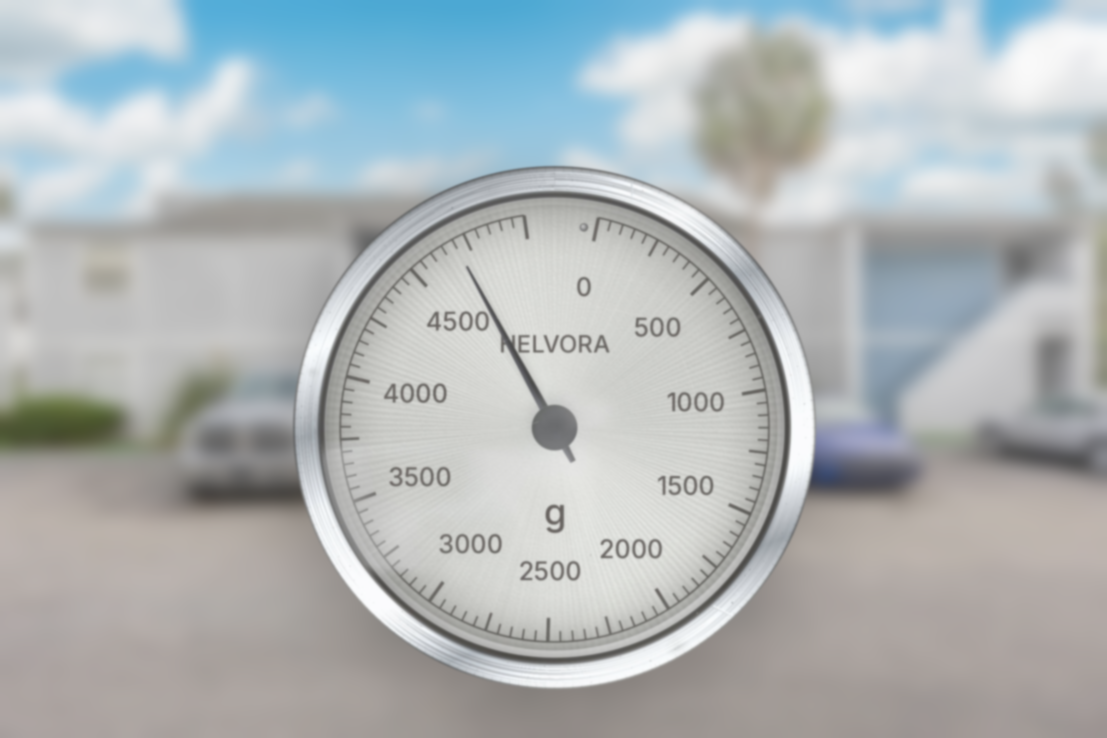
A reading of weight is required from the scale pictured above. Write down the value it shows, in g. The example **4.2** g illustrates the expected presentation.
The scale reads **4700** g
